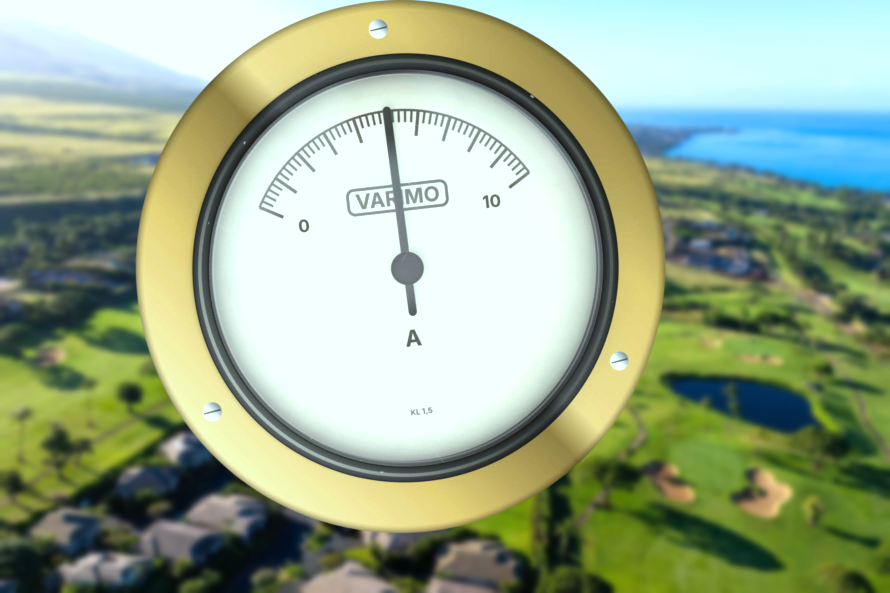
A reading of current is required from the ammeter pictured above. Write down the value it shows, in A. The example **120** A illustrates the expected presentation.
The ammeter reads **5** A
